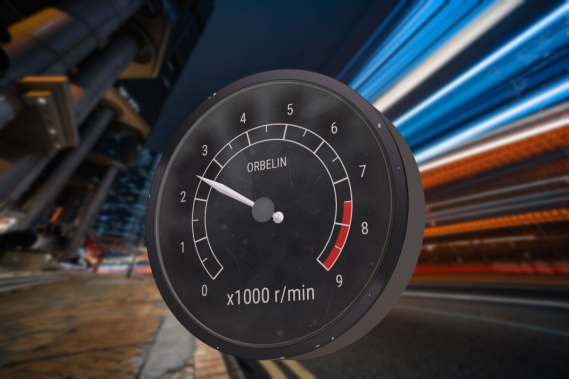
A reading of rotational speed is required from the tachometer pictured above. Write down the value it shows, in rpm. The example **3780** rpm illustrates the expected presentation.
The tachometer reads **2500** rpm
